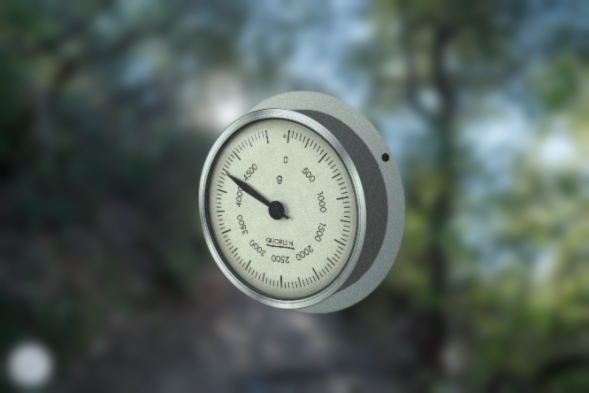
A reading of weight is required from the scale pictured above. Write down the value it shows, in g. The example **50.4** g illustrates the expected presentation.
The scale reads **4250** g
